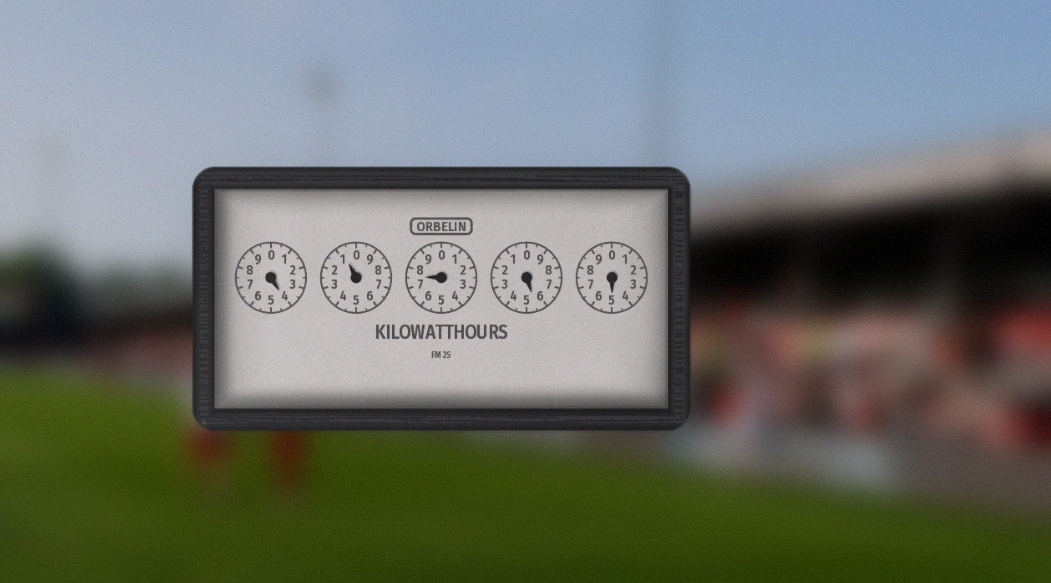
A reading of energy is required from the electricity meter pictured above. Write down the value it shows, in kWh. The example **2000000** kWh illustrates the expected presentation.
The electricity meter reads **40755** kWh
